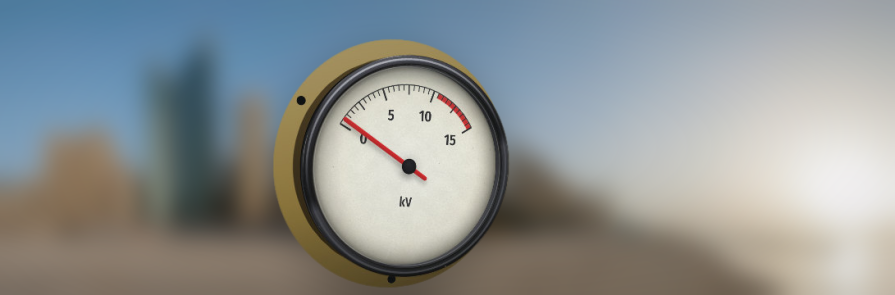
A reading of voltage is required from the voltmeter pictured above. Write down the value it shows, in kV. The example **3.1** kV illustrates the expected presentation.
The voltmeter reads **0.5** kV
